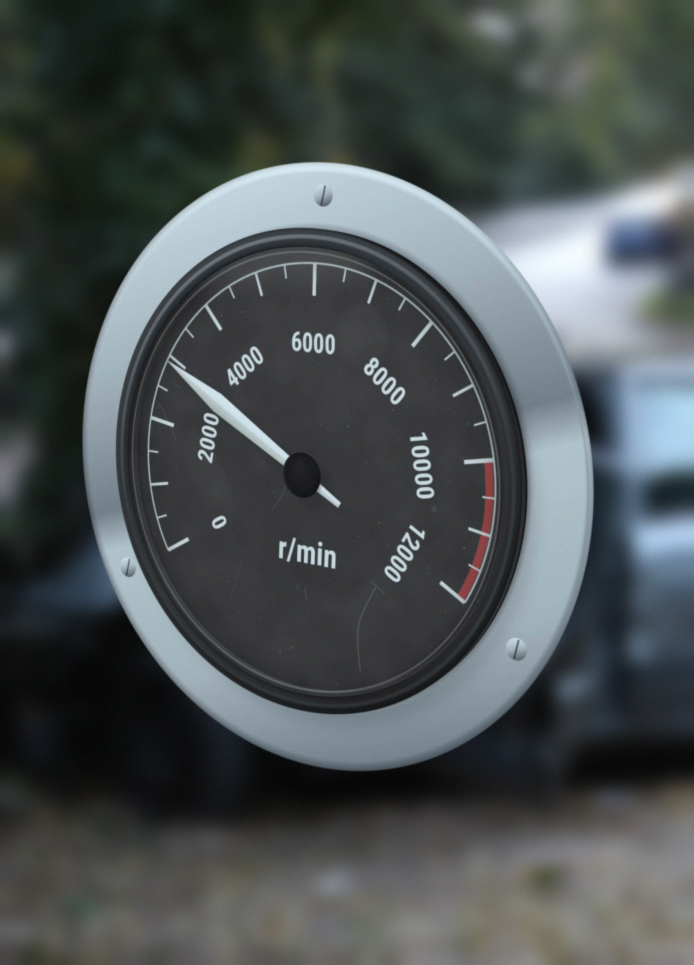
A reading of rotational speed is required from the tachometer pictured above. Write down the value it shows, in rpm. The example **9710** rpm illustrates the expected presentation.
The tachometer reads **3000** rpm
